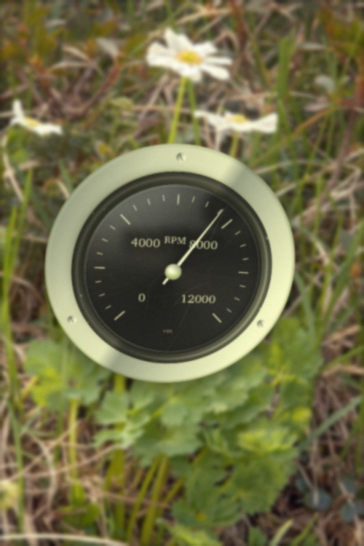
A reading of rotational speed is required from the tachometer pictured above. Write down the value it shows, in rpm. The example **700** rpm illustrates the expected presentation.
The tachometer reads **7500** rpm
